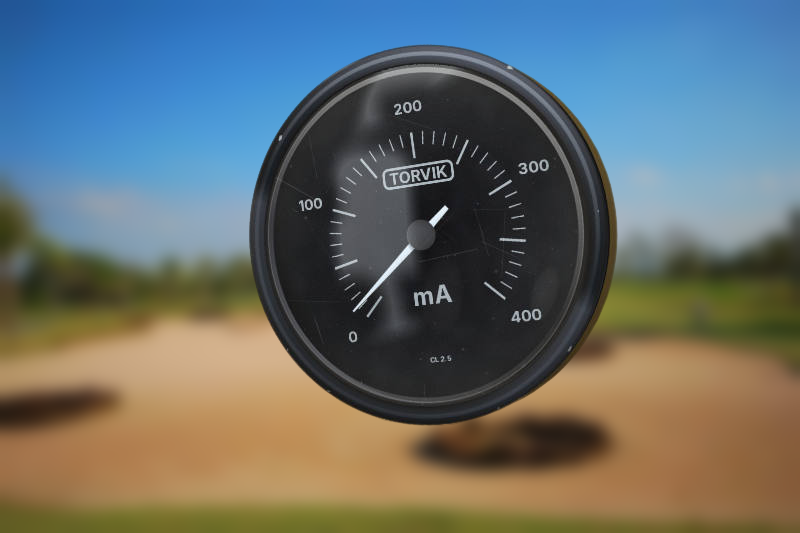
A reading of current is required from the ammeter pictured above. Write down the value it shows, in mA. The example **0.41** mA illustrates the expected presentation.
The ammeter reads **10** mA
